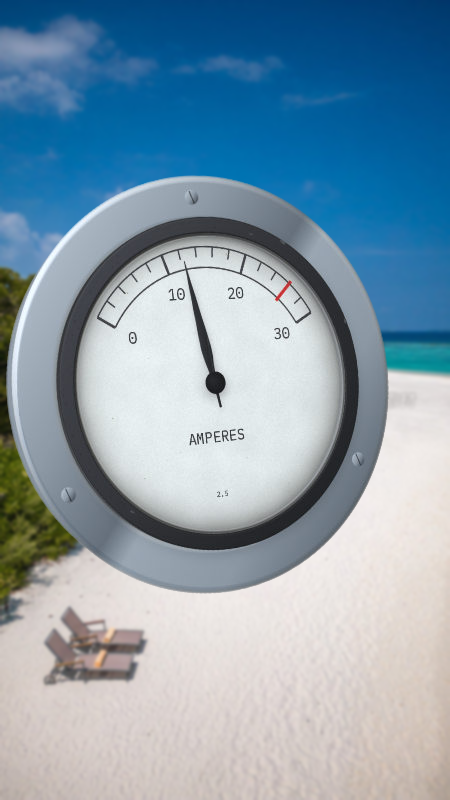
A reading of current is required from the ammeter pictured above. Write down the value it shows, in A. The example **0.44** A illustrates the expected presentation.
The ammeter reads **12** A
